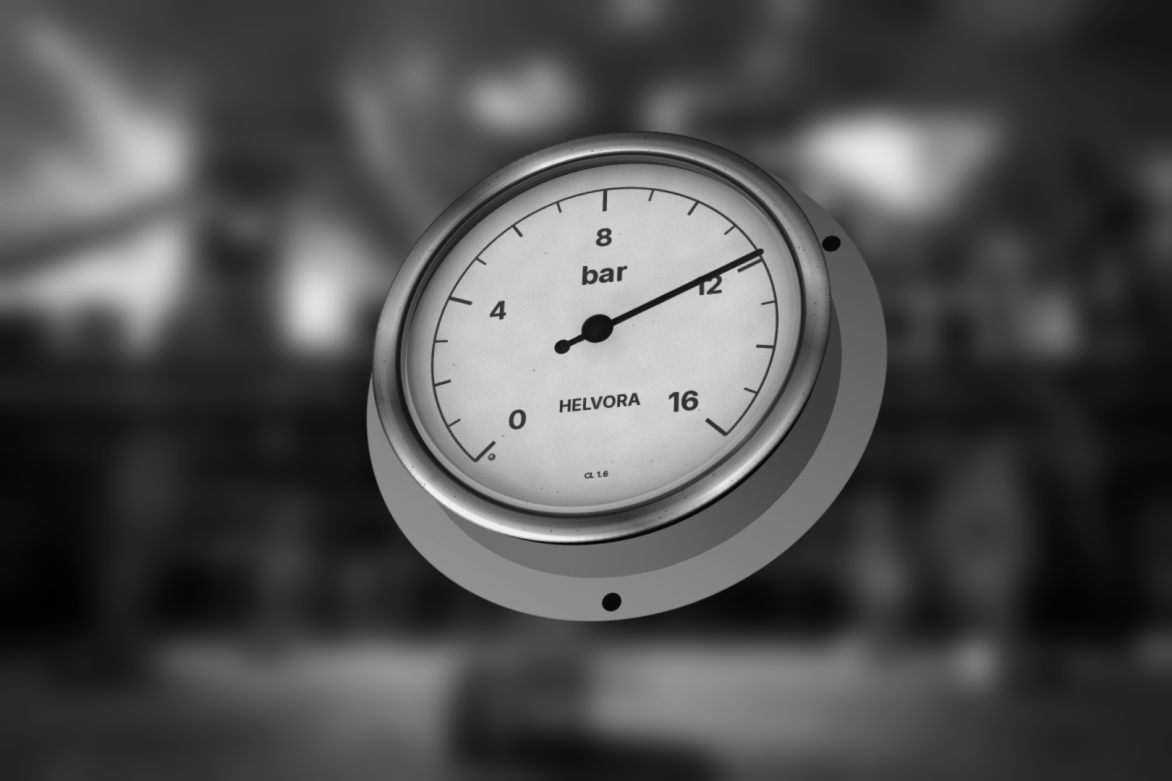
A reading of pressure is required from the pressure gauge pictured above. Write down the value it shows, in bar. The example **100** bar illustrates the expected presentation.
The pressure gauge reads **12** bar
